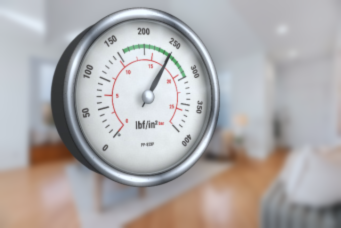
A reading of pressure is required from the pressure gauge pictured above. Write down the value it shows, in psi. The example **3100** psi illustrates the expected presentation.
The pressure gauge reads **250** psi
